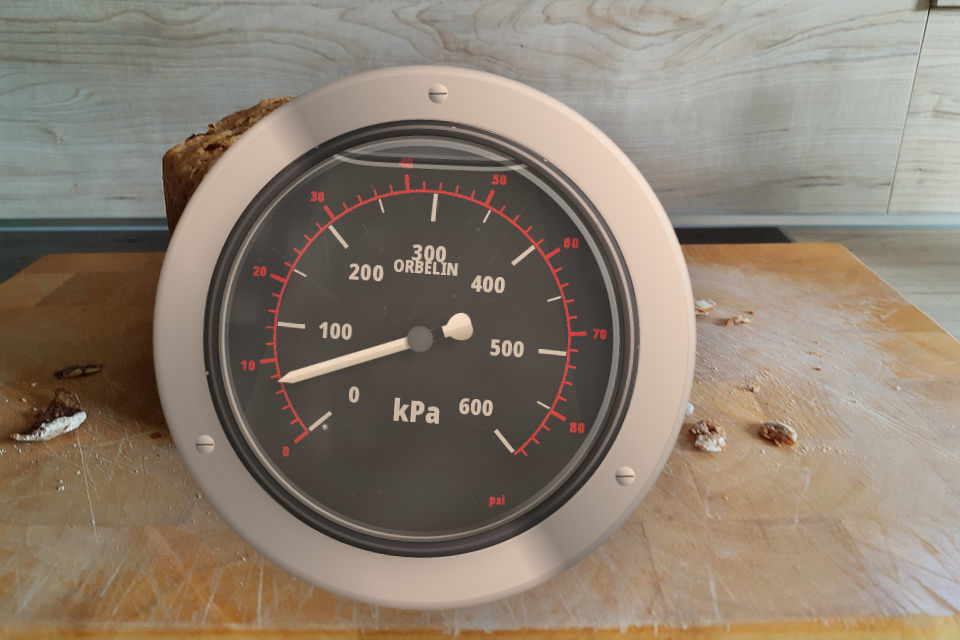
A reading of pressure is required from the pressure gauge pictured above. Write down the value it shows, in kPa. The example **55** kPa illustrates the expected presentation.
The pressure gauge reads **50** kPa
